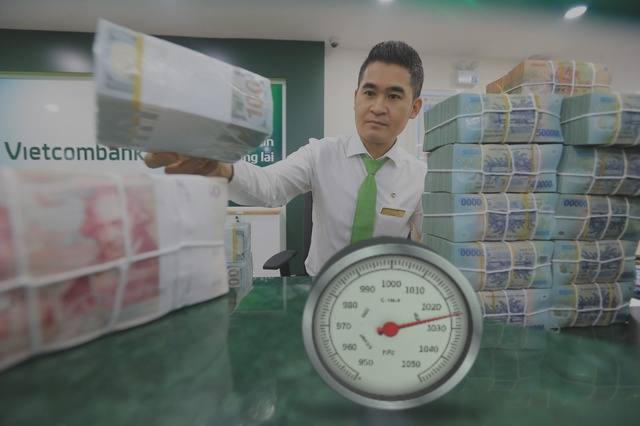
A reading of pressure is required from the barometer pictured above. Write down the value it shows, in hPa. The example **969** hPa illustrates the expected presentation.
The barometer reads **1025** hPa
